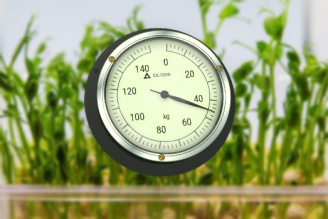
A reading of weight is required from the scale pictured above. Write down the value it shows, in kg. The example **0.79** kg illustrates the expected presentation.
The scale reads **46** kg
